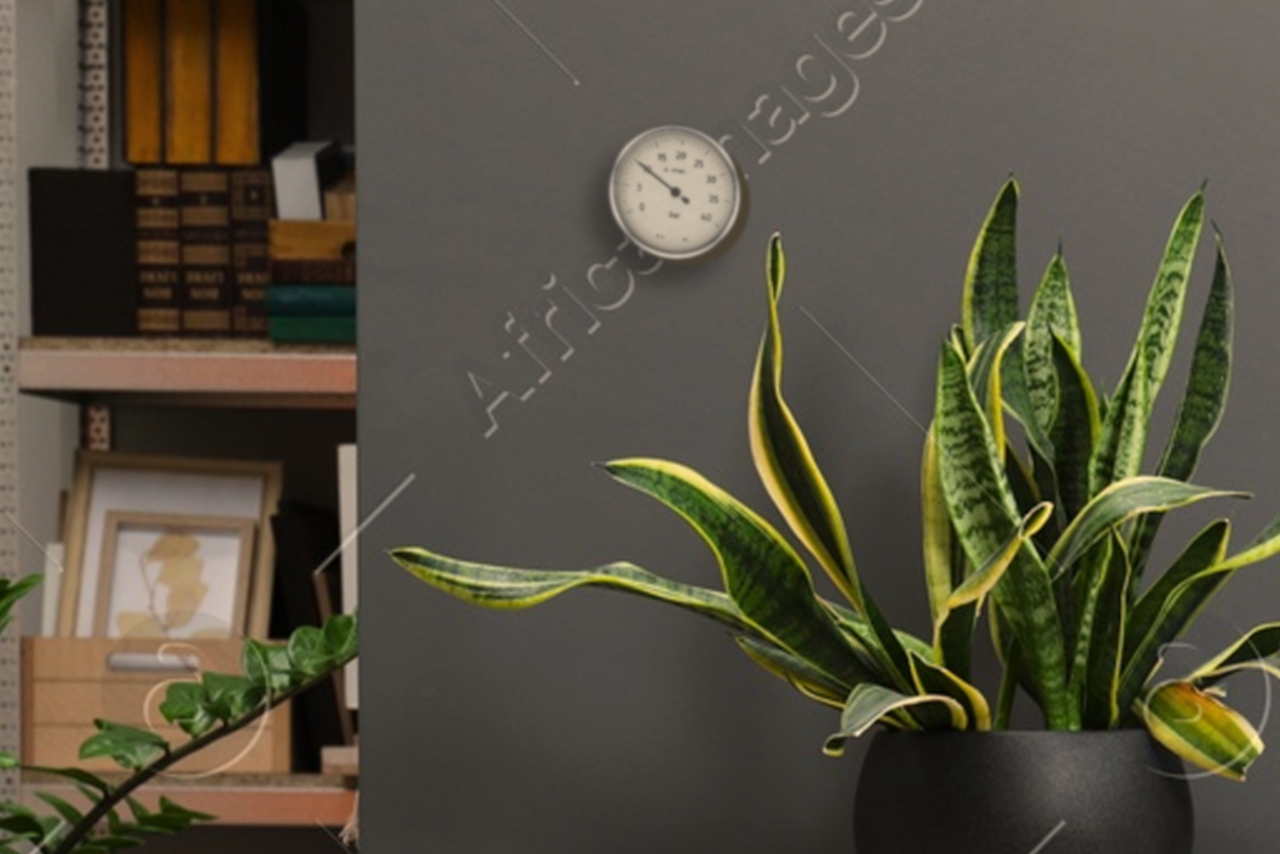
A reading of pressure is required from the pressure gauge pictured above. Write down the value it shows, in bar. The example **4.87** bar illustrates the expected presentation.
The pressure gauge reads **10** bar
